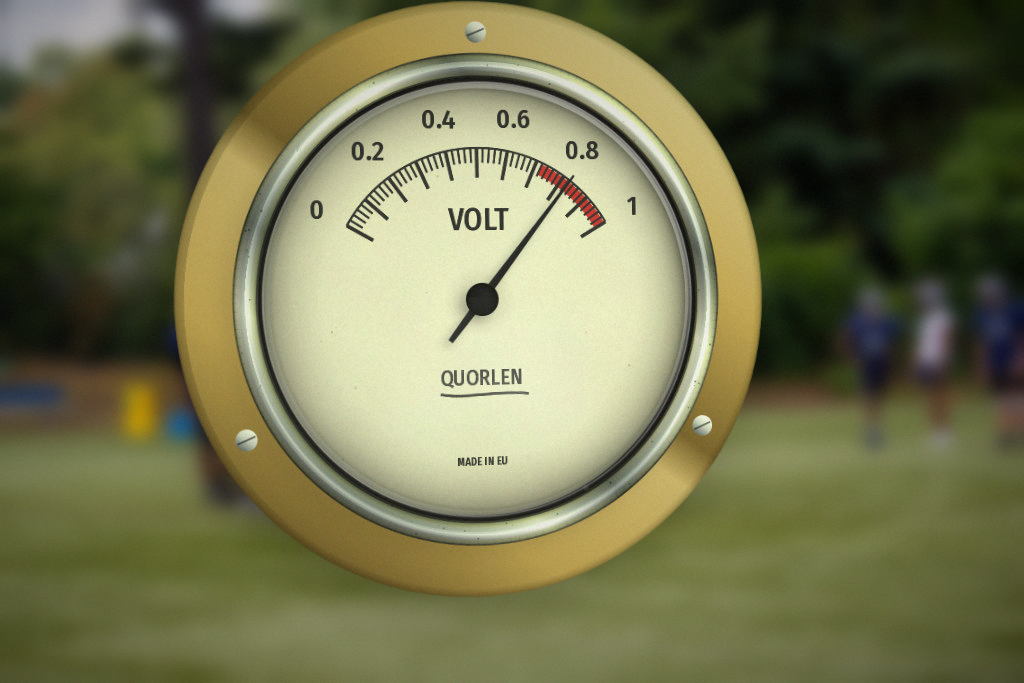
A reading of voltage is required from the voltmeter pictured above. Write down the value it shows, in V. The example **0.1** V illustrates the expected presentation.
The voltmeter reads **0.82** V
